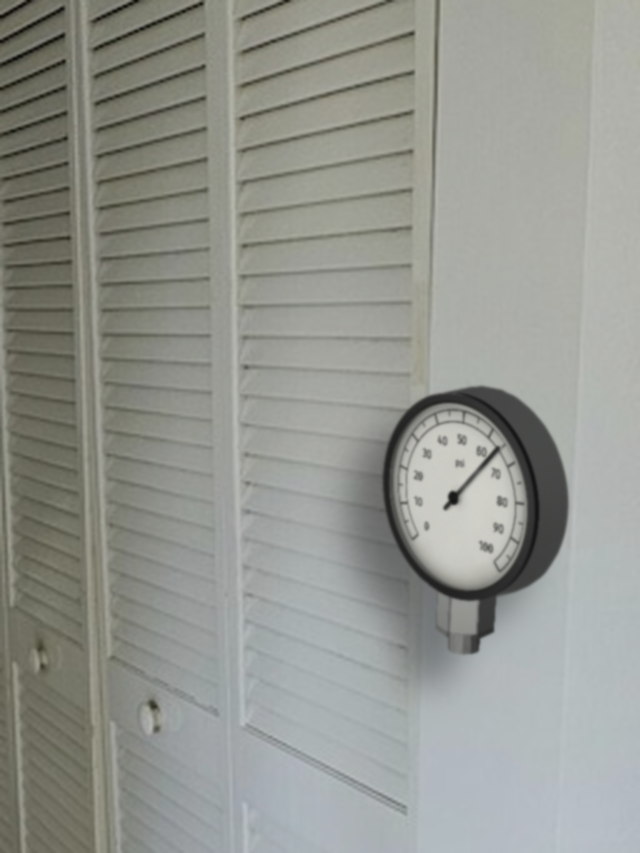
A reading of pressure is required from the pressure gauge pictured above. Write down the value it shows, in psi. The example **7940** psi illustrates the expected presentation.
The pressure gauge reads **65** psi
